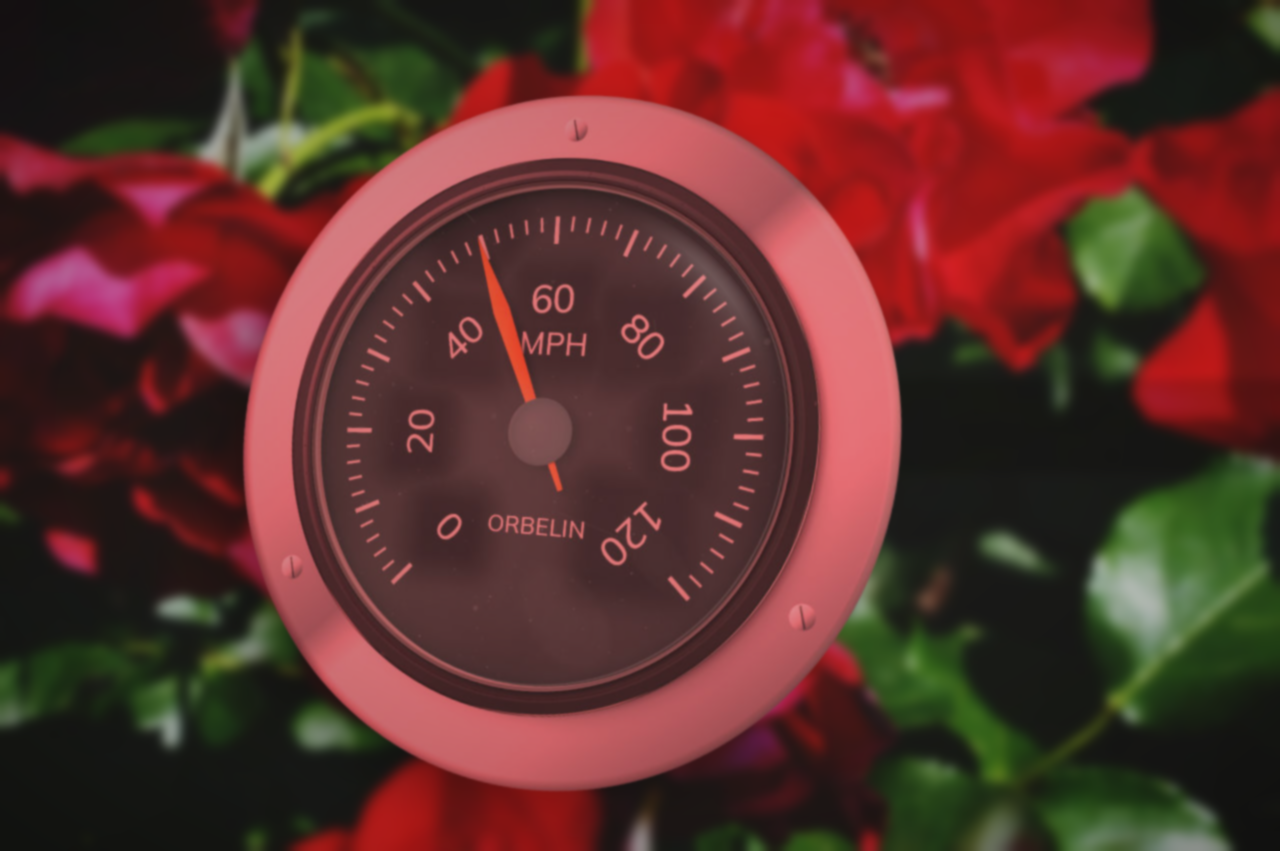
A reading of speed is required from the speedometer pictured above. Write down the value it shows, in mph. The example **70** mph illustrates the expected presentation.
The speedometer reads **50** mph
